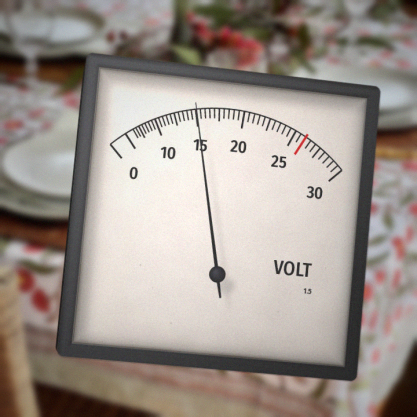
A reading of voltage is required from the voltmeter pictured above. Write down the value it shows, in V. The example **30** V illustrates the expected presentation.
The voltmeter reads **15** V
